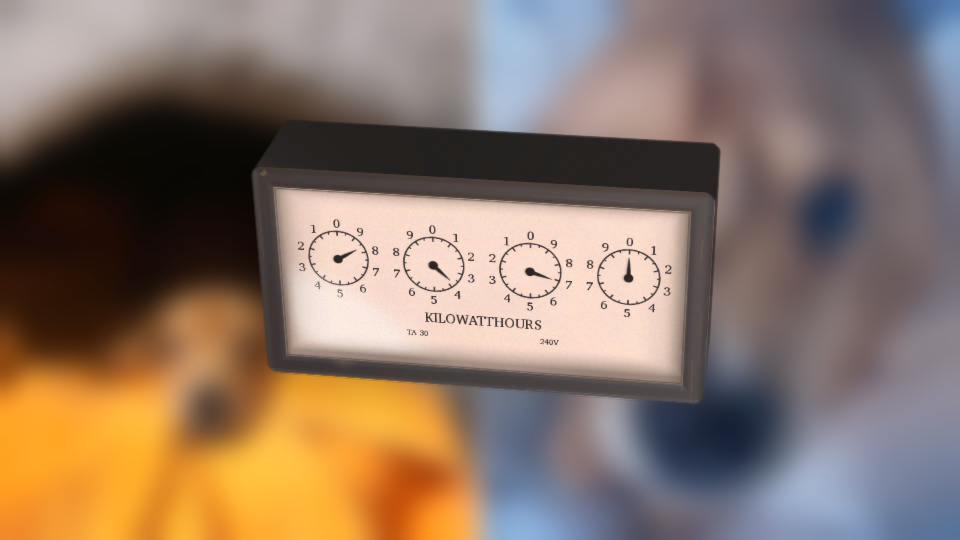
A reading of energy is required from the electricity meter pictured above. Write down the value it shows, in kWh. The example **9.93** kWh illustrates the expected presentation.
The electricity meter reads **8370** kWh
